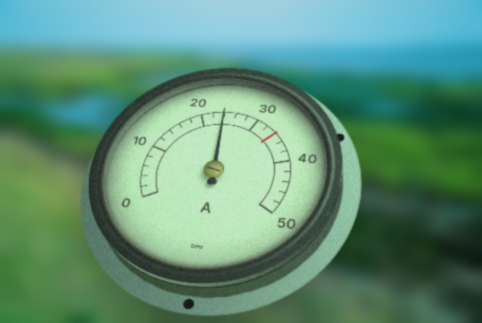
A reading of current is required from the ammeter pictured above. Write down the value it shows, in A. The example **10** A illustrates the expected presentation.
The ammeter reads **24** A
